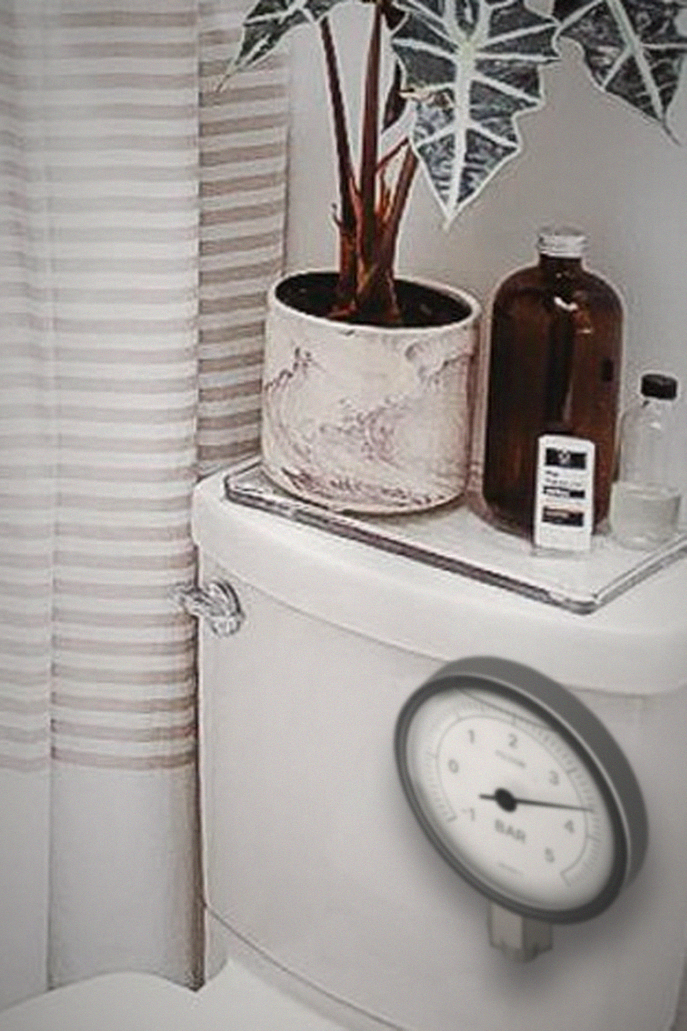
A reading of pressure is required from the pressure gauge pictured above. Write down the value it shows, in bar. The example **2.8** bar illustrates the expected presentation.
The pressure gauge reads **3.5** bar
